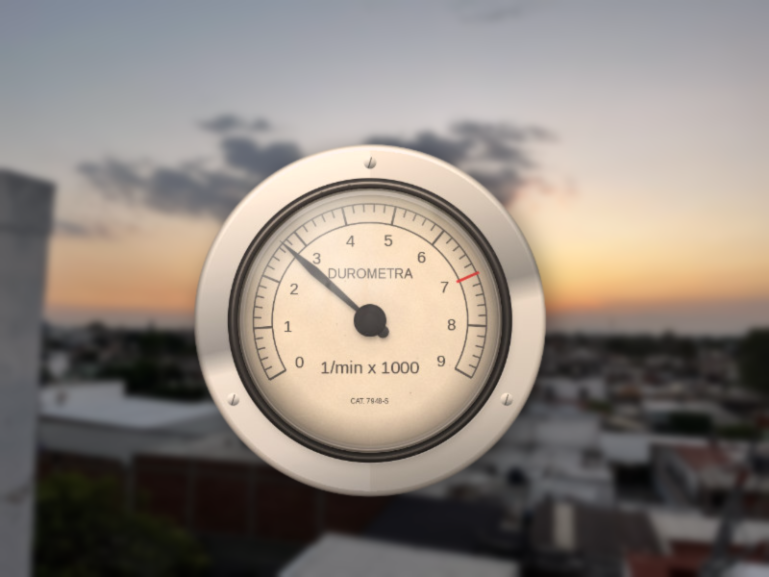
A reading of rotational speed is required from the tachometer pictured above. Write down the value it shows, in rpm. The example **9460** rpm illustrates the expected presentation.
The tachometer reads **2700** rpm
